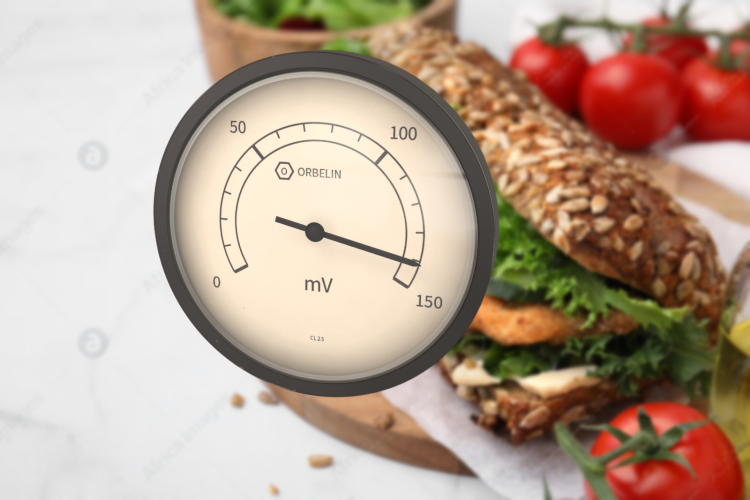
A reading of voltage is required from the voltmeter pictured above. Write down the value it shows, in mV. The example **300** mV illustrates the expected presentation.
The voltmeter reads **140** mV
